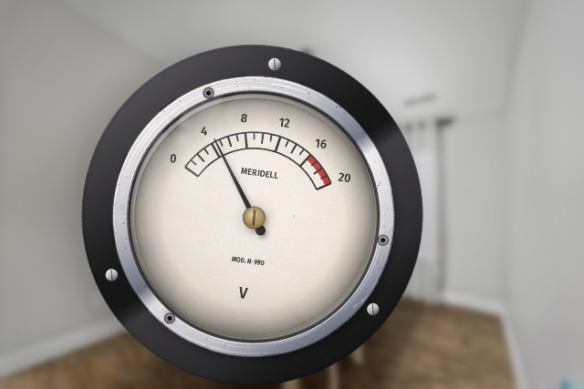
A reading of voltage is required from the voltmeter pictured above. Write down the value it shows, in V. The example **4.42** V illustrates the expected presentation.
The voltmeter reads **4.5** V
